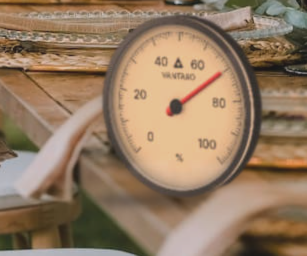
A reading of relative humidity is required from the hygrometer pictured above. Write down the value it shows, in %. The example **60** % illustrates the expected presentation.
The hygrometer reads **70** %
